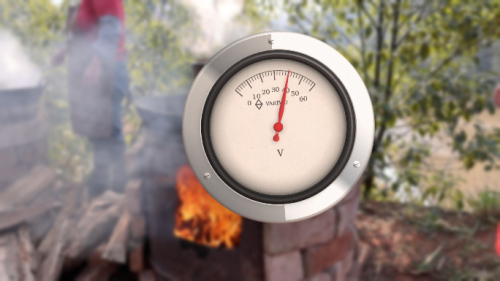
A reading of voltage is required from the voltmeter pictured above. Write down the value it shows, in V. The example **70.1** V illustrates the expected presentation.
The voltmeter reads **40** V
